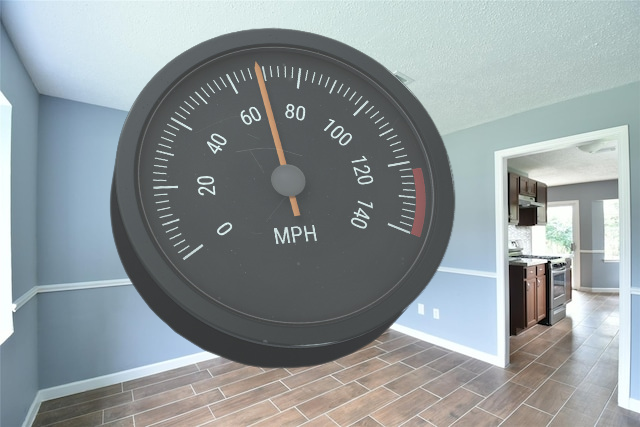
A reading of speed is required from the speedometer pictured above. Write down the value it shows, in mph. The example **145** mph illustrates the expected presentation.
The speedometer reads **68** mph
